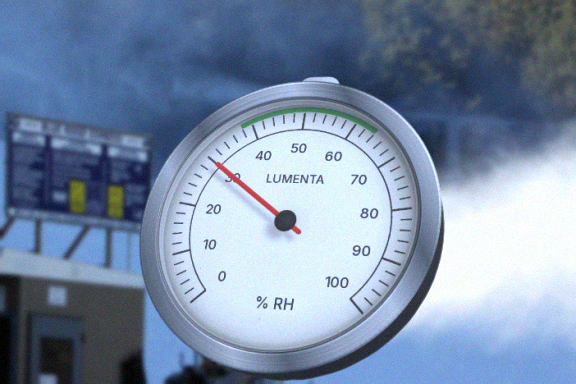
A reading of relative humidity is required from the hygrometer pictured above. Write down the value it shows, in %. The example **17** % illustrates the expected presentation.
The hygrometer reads **30** %
